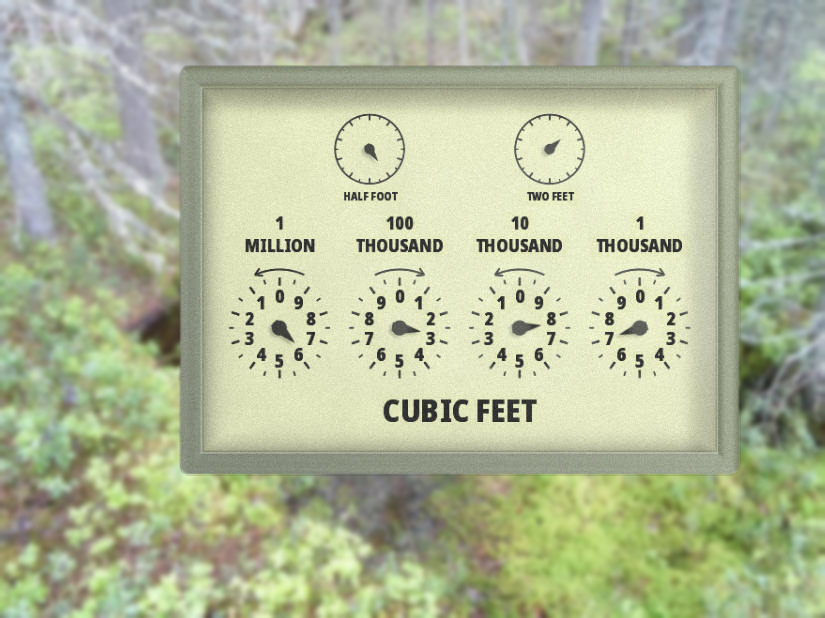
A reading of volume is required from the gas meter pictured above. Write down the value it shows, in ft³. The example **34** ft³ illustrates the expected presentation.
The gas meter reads **627700** ft³
